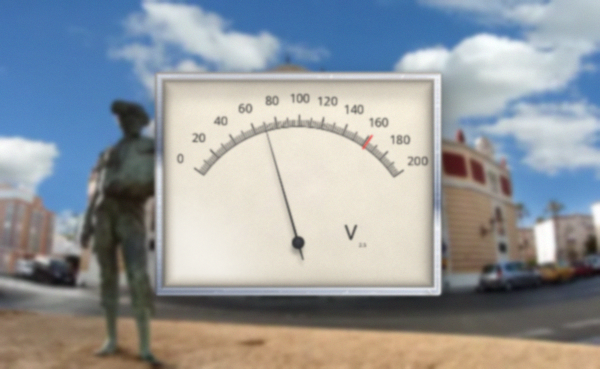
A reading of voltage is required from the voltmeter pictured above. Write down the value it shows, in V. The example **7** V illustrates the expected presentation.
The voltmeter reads **70** V
